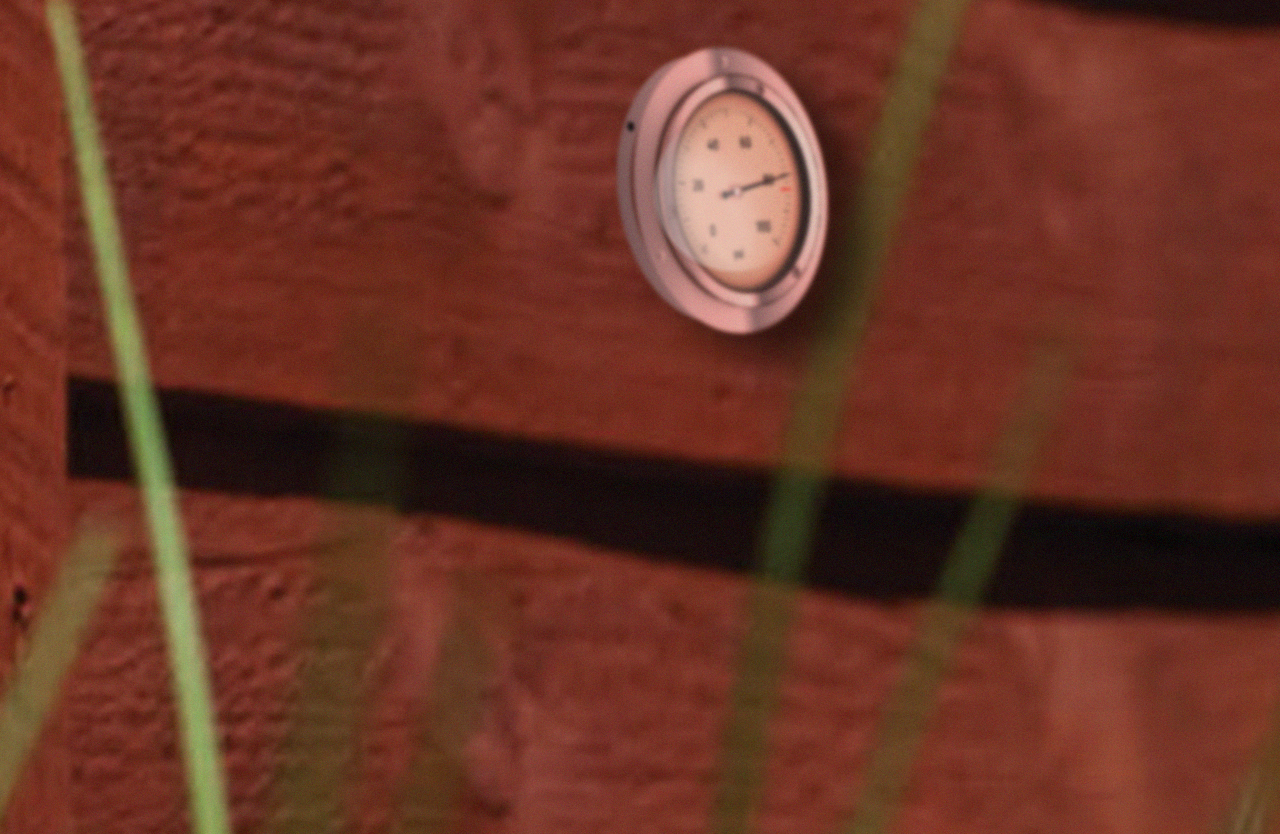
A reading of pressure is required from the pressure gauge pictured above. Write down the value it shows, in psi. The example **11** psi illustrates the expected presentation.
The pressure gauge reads **80** psi
